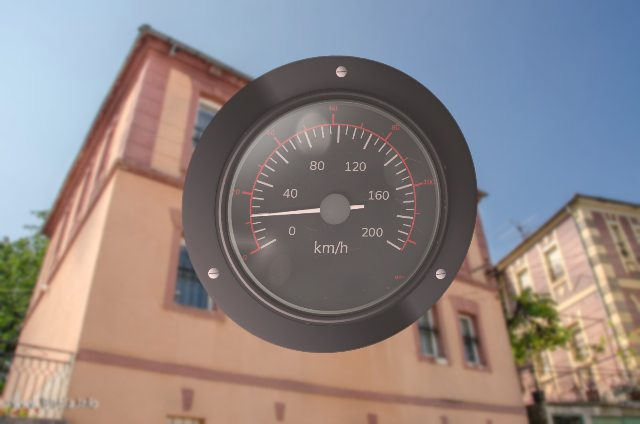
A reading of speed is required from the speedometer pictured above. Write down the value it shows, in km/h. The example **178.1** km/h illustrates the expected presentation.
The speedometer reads **20** km/h
